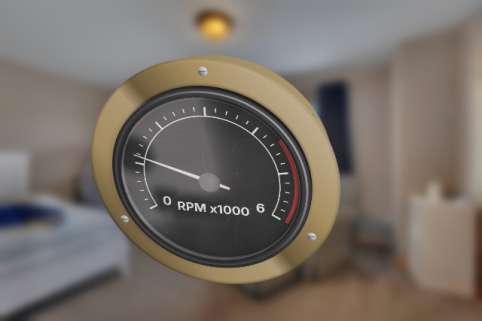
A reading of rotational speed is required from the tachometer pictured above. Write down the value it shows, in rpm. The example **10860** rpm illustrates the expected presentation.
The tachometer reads **1200** rpm
